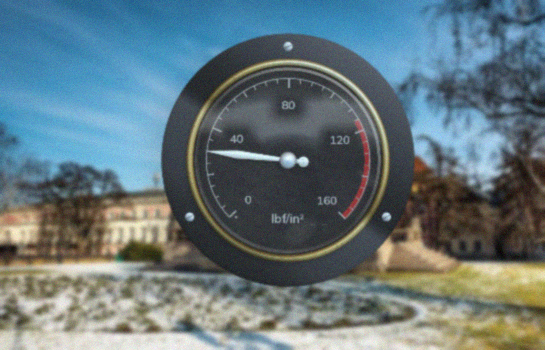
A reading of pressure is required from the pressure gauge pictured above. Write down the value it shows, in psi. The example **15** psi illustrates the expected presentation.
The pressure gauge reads **30** psi
